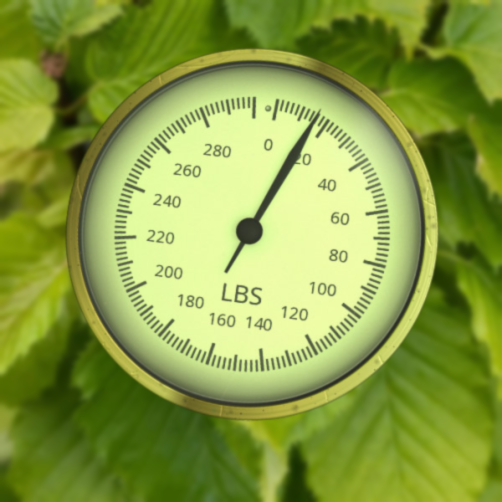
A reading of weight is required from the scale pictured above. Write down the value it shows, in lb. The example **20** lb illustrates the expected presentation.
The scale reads **16** lb
